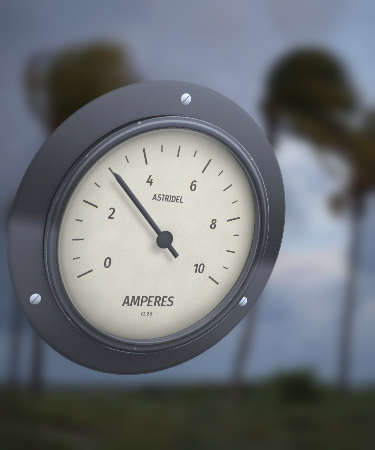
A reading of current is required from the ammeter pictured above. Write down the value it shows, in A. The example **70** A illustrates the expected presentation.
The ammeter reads **3** A
